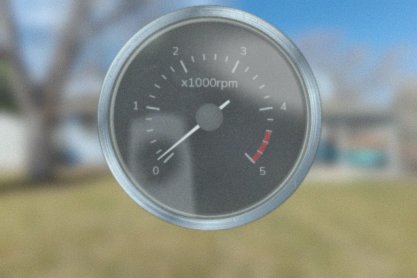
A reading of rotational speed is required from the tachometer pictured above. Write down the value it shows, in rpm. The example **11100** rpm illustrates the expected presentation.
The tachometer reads **100** rpm
